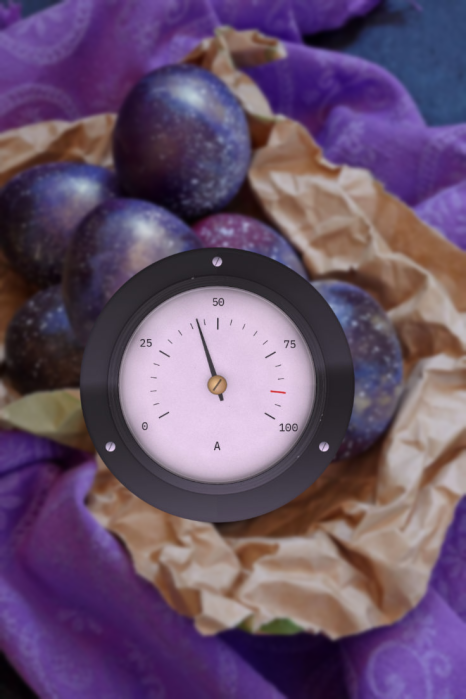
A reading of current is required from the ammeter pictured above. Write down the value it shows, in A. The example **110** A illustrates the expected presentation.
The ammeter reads **42.5** A
